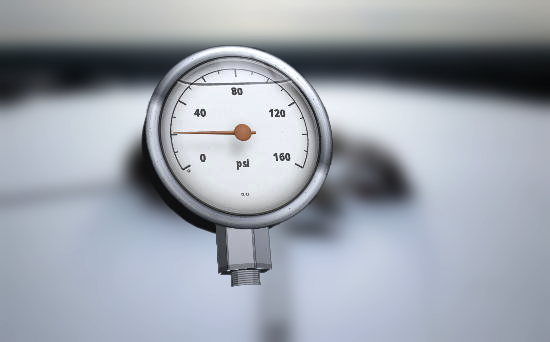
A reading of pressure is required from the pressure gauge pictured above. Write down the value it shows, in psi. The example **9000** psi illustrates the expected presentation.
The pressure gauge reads **20** psi
